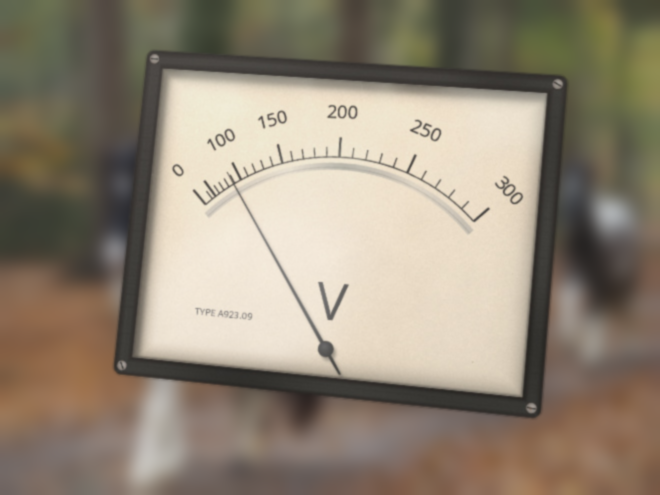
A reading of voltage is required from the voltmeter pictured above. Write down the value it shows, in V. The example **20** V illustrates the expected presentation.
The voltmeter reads **90** V
